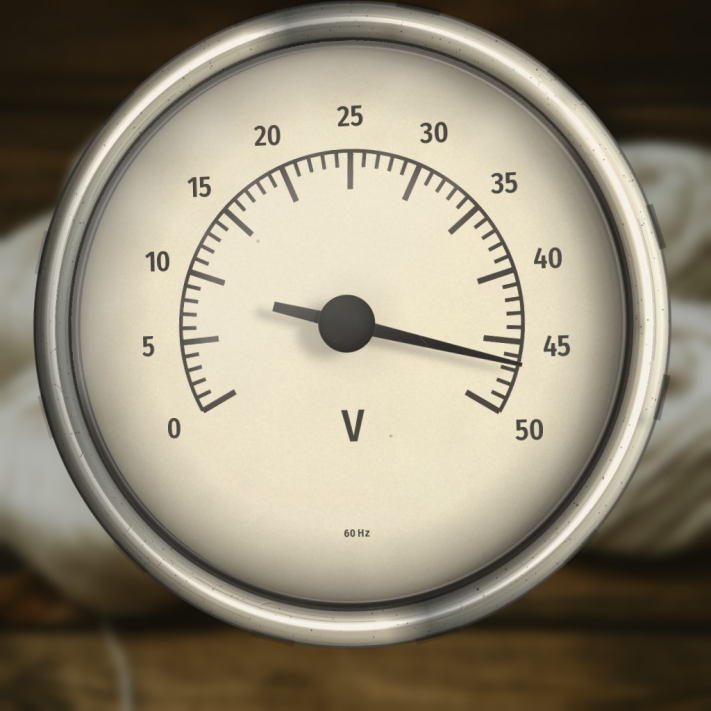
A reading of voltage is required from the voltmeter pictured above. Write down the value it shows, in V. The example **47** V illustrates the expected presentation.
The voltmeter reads **46.5** V
